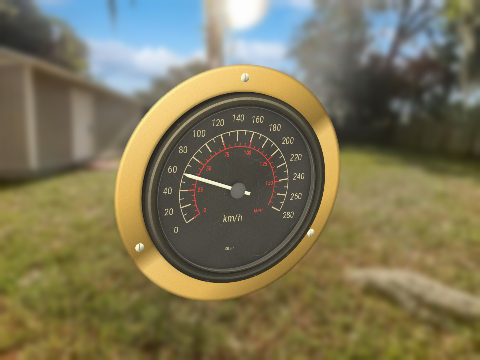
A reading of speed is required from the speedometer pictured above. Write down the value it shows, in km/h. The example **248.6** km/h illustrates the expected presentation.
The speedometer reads **60** km/h
